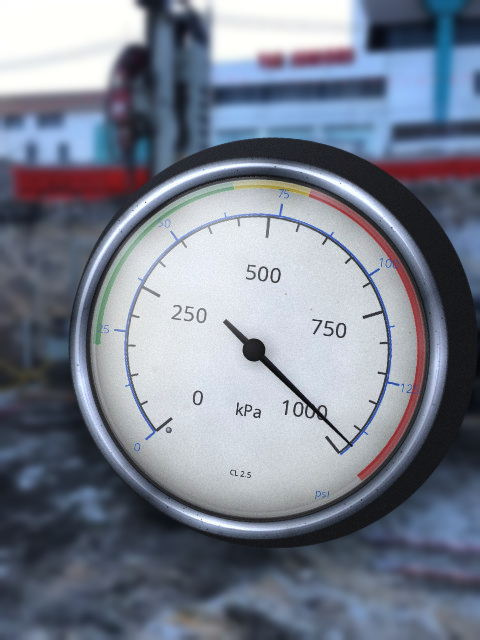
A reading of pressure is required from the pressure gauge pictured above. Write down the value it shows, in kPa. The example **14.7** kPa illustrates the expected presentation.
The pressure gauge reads **975** kPa
